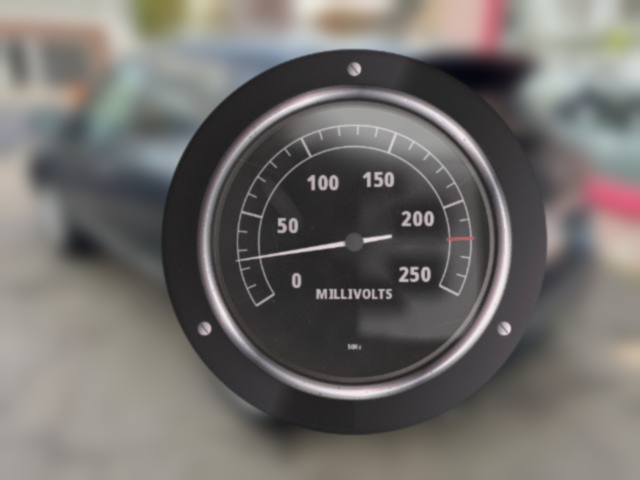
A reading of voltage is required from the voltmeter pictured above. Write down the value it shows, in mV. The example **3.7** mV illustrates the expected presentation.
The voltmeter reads **25** mV
